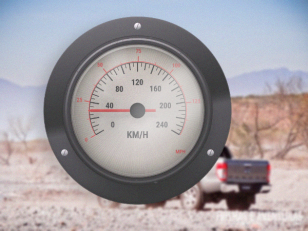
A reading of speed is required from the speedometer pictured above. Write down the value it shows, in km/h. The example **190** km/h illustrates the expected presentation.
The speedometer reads **30** km/h
